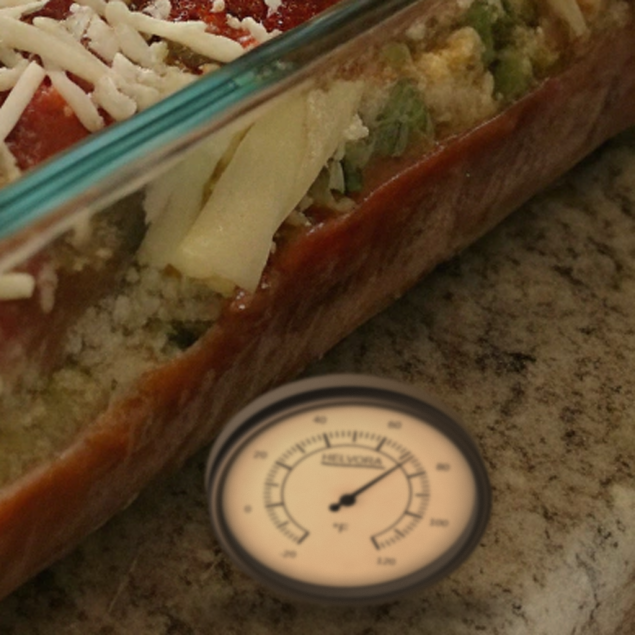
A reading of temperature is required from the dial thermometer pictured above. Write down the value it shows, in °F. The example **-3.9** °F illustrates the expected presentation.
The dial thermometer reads **70** °F
